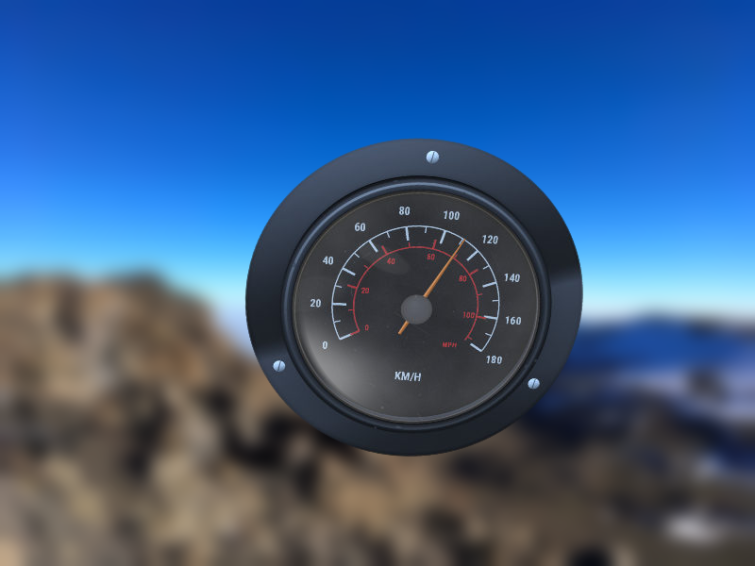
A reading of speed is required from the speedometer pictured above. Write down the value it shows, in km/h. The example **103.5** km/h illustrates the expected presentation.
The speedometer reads **110** km/h
